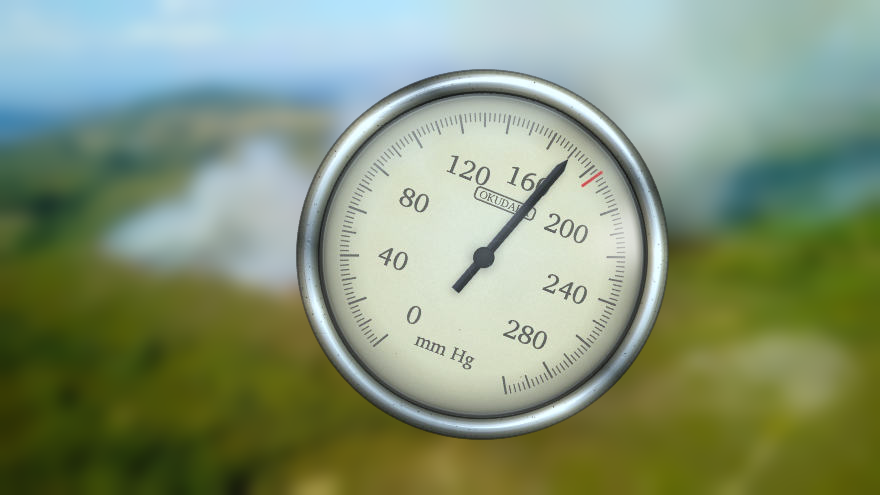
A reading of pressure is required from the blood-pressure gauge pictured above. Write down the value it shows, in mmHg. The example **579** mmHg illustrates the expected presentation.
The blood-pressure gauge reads **170** mmHg
